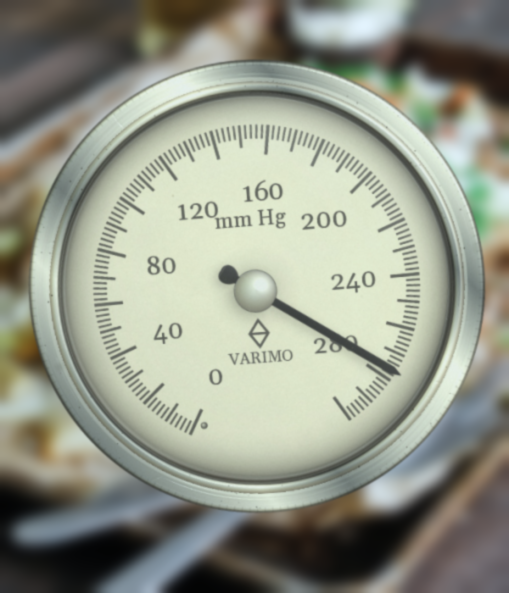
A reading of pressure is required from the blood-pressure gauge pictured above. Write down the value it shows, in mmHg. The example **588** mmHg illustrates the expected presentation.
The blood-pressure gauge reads **276** mmHg
